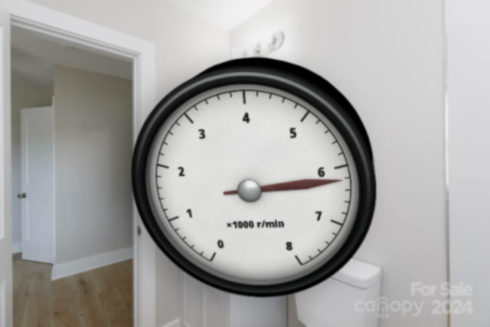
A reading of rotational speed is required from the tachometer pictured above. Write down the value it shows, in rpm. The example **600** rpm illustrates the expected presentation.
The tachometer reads **6200** rpm
